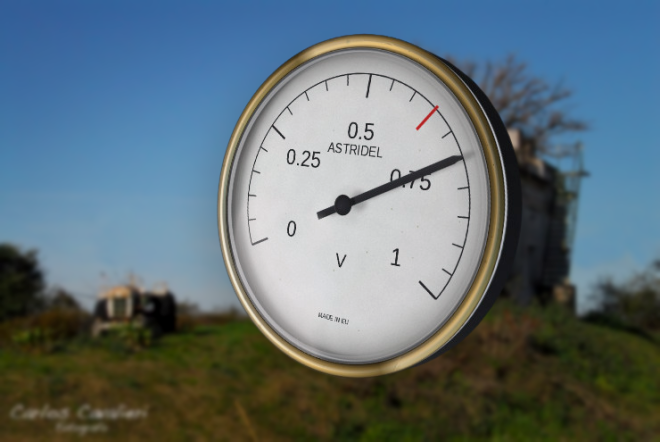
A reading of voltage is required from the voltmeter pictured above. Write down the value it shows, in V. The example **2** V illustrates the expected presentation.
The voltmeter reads **0.75** V
